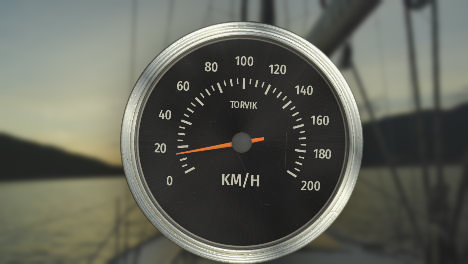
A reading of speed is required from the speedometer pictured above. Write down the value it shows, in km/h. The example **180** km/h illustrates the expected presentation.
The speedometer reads **15** km/h
